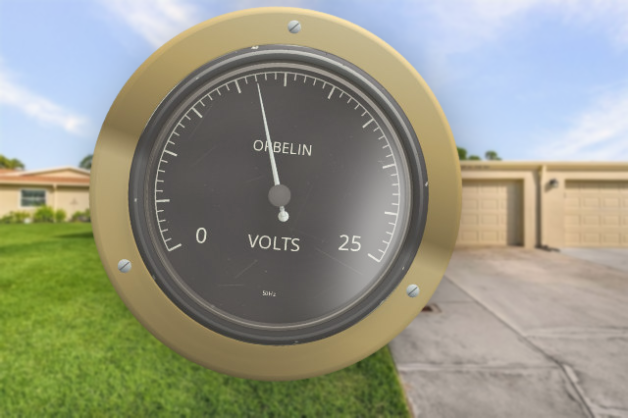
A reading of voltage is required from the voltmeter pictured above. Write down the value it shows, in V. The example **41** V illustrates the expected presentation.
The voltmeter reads **11** V
